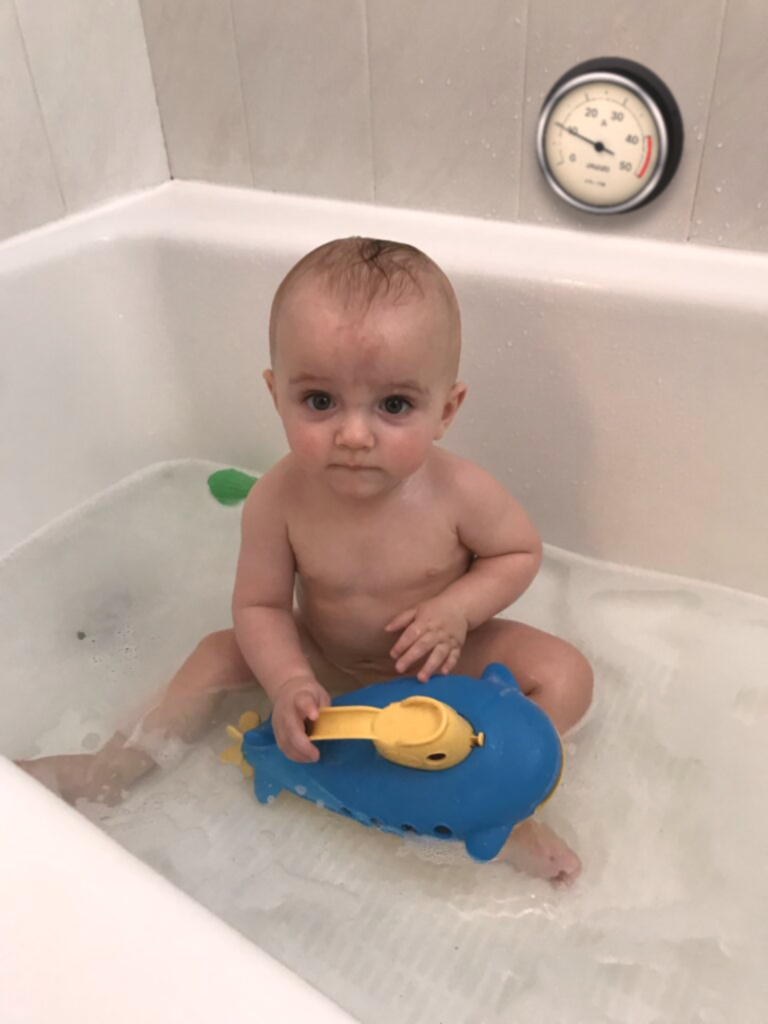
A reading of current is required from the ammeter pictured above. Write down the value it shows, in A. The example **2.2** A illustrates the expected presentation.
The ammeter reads **10** A
